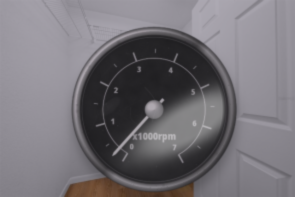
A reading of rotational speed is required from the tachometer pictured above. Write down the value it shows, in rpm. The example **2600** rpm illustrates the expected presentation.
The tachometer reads **250** rpm
